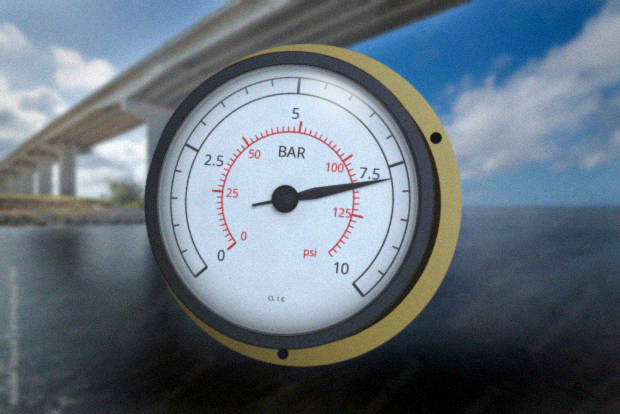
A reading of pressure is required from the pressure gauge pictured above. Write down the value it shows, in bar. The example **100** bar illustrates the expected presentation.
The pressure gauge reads **7.75** bar
